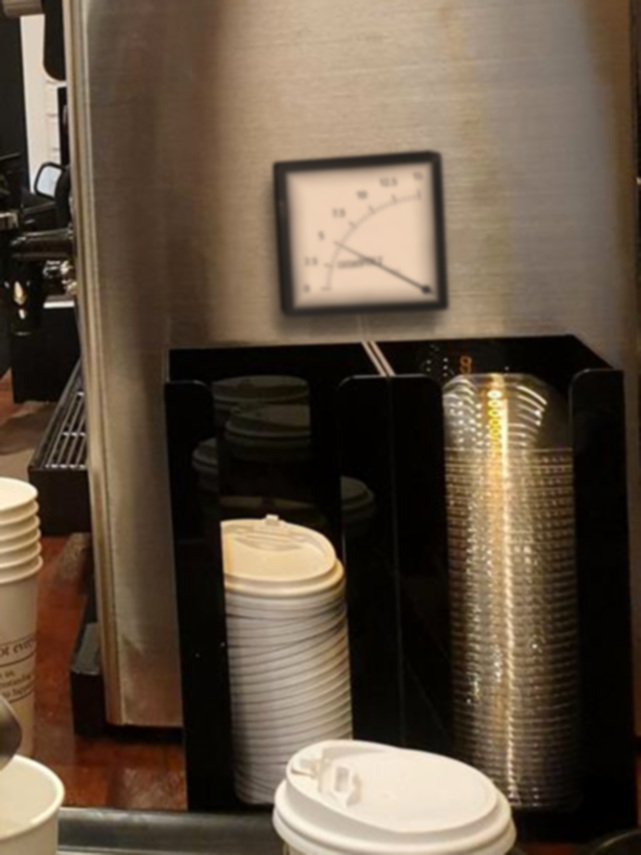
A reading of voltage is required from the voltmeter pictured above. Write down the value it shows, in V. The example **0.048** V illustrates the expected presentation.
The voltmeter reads **5** V
